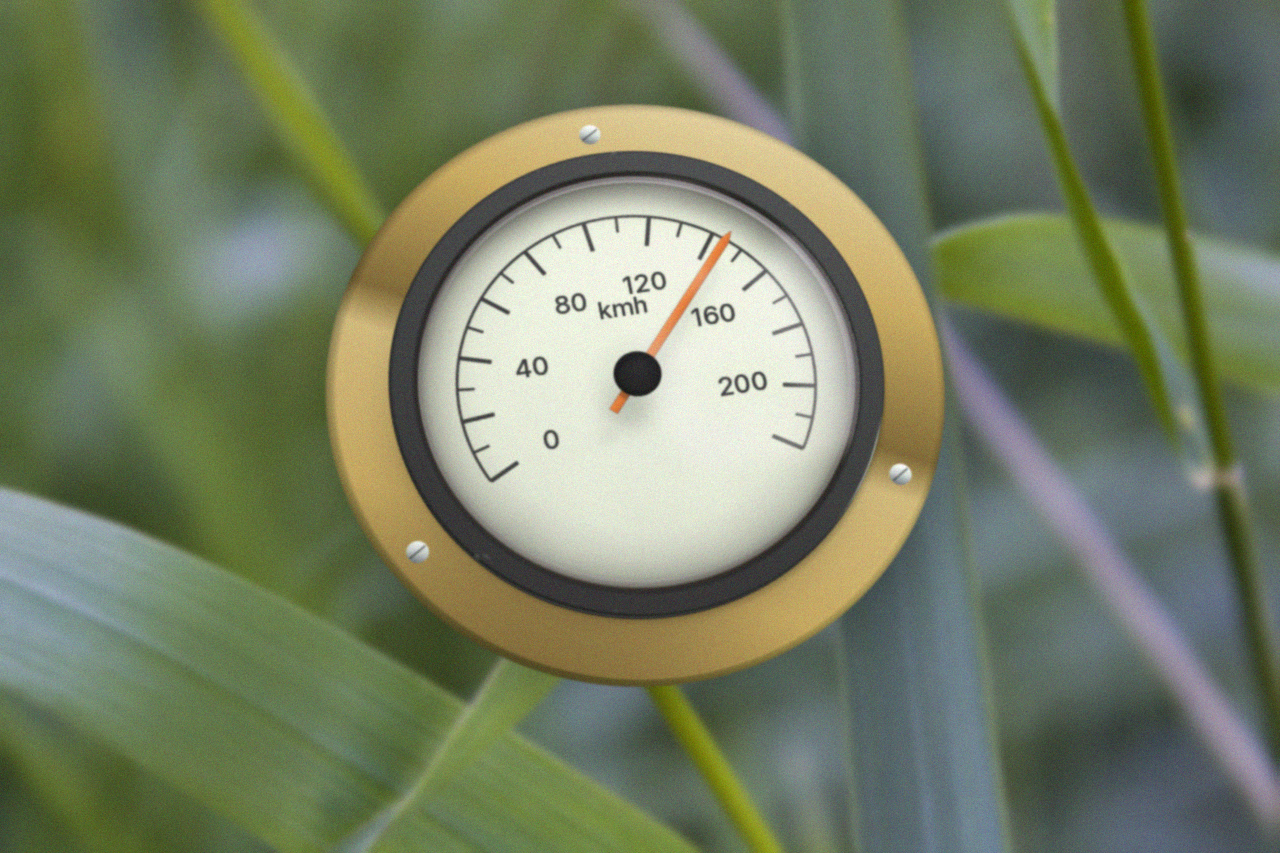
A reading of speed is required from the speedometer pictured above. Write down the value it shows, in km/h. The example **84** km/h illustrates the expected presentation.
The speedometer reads **145** km/h
